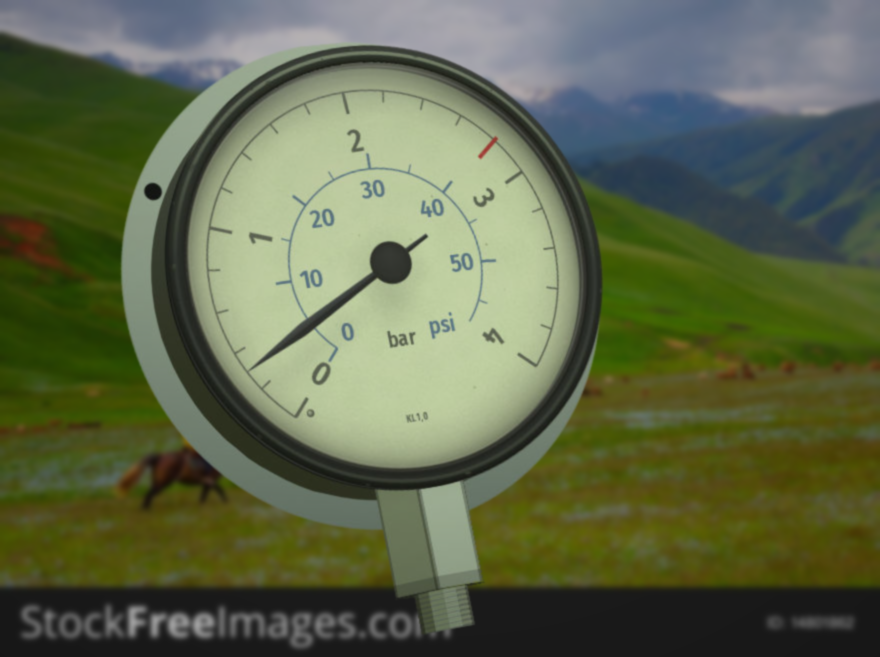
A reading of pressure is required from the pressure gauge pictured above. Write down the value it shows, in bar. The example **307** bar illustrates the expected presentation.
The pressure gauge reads **0.3** bar
